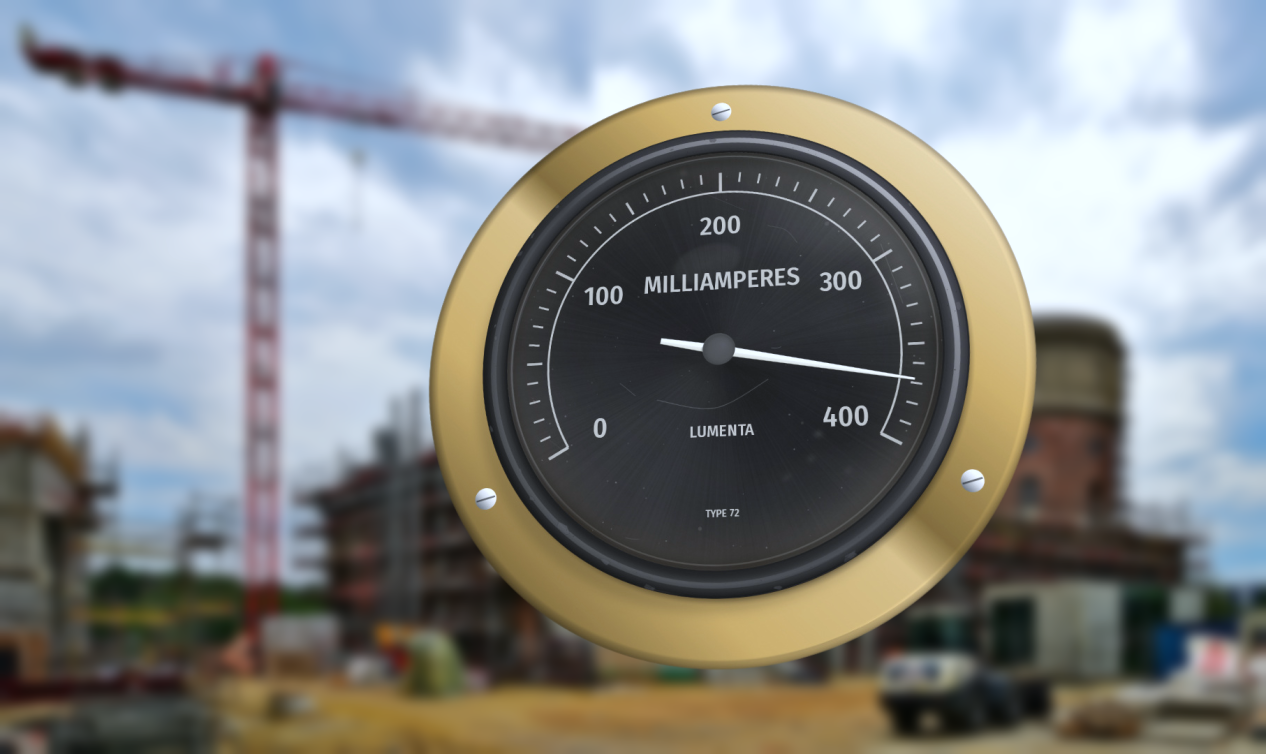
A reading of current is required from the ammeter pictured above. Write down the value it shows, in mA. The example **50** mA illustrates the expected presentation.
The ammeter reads **370** mA
